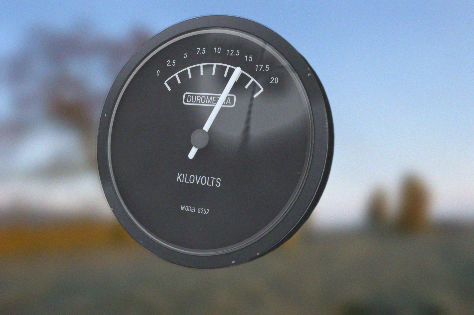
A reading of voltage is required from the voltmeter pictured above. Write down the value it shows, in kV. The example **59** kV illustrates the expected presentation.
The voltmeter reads **15** kV
